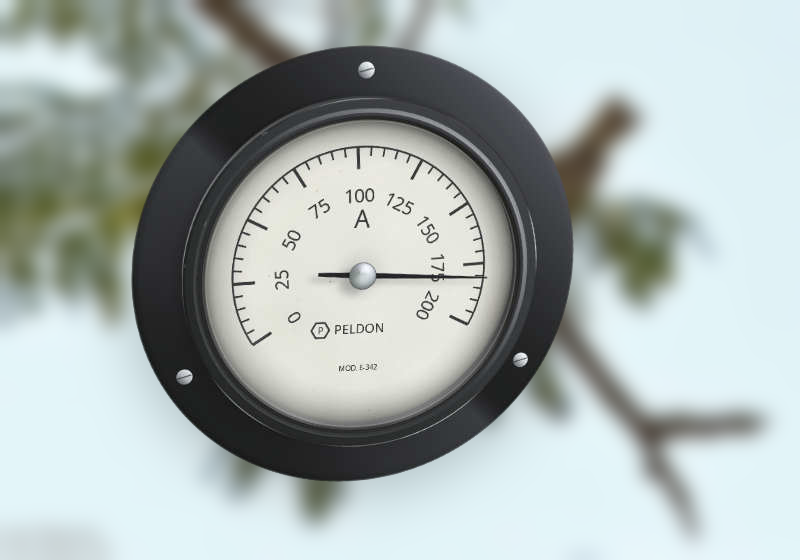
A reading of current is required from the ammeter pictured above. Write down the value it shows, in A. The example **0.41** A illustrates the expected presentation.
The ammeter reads **180** A
